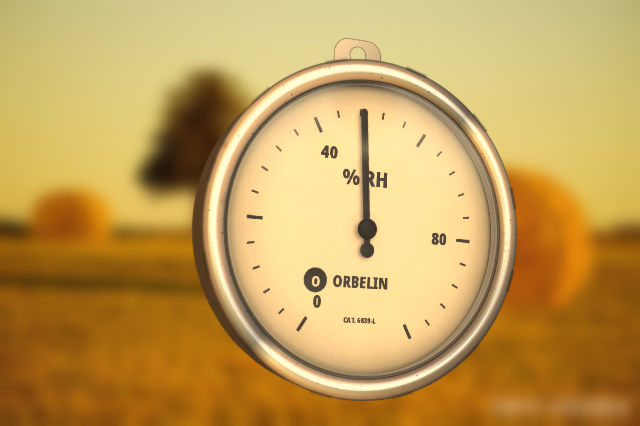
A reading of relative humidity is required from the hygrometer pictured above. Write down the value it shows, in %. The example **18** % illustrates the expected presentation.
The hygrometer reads **48** %
